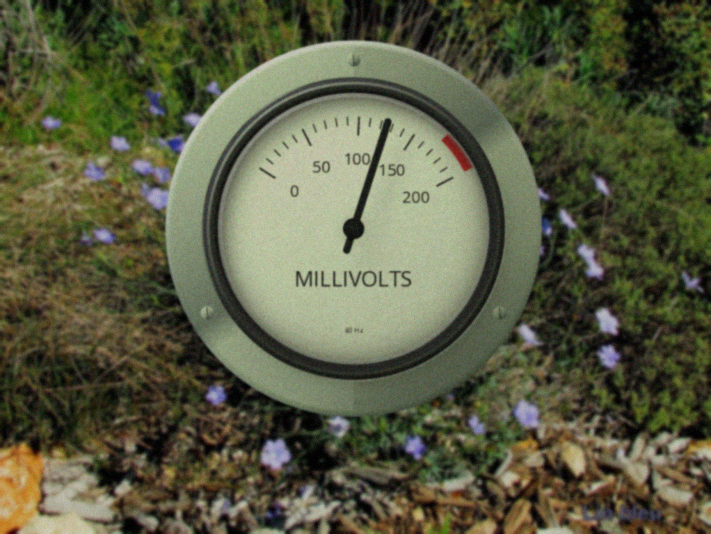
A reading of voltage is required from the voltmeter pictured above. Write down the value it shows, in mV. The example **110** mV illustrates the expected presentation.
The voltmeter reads **125** mV
